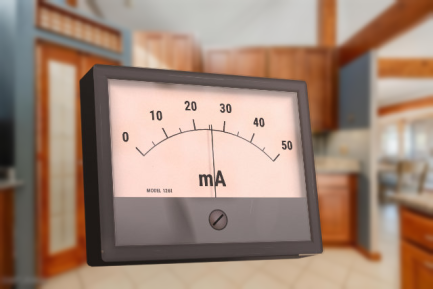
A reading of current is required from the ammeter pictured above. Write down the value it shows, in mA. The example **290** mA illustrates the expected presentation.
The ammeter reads **25** mA
